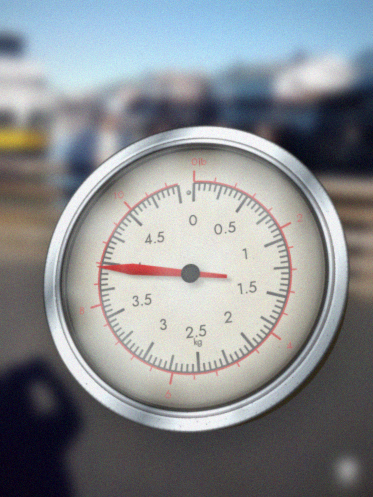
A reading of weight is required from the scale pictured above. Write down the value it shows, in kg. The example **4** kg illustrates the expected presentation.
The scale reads **3.95** kg
